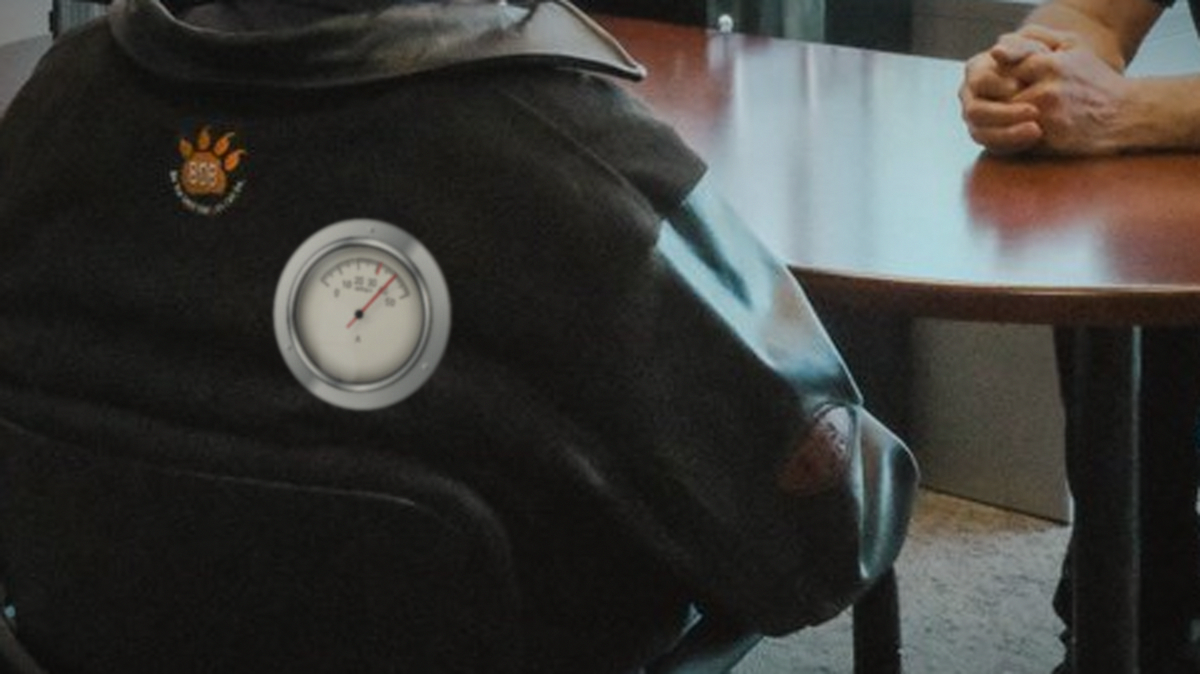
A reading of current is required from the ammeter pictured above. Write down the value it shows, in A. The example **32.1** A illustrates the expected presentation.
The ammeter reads **40** A
